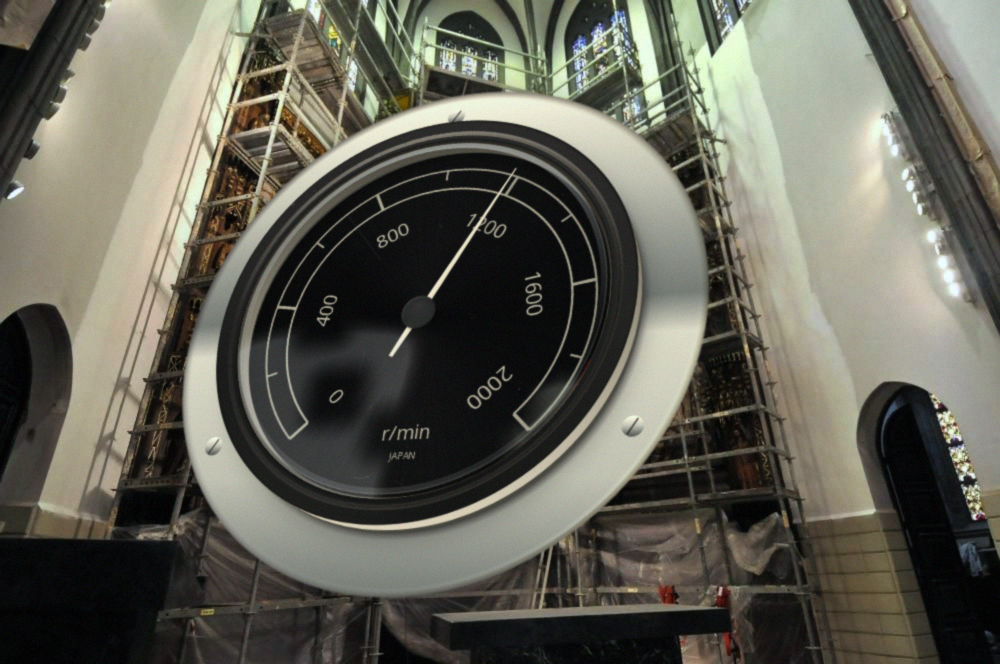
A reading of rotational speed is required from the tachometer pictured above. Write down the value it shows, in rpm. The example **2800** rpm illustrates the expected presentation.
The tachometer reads **1200** rpm
